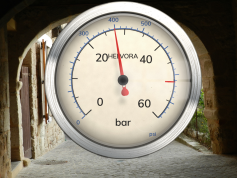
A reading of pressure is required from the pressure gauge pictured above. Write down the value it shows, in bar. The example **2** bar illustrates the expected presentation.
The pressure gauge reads **27.5** bar
